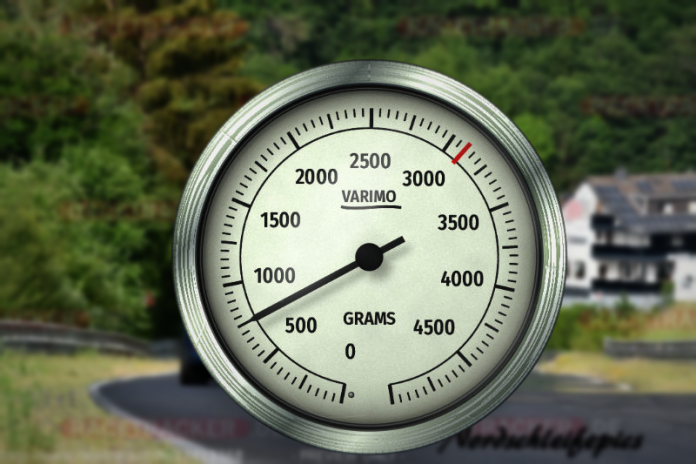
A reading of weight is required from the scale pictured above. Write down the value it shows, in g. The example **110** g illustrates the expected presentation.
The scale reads **750** g
